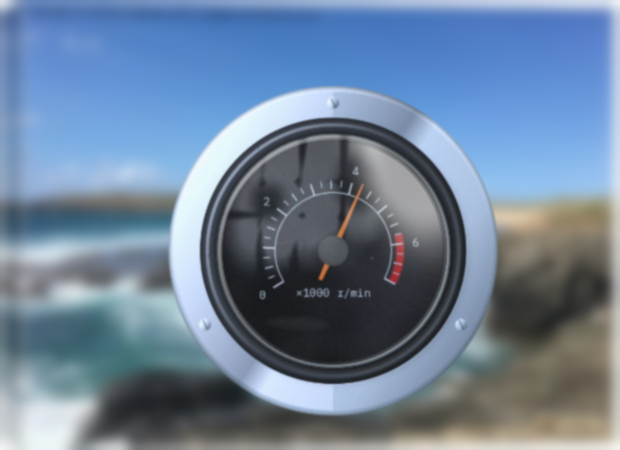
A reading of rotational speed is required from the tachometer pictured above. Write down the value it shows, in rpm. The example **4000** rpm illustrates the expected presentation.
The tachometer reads **4250** rpm
